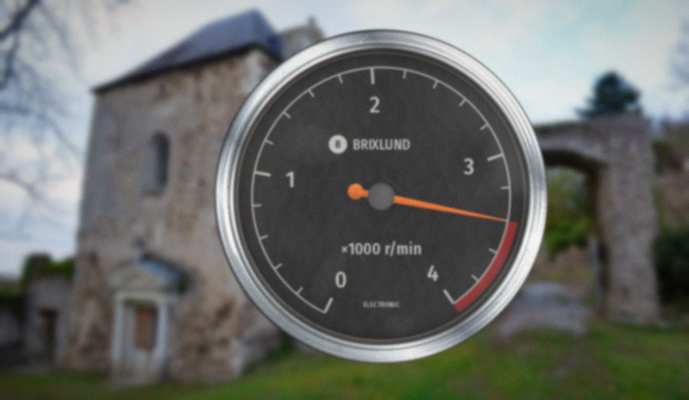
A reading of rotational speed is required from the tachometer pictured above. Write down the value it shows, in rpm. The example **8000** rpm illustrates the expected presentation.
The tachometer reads **3400** rpm
